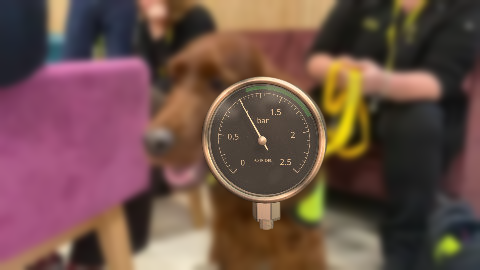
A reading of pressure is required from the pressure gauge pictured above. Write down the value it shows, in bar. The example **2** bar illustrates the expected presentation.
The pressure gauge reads **1** bar
